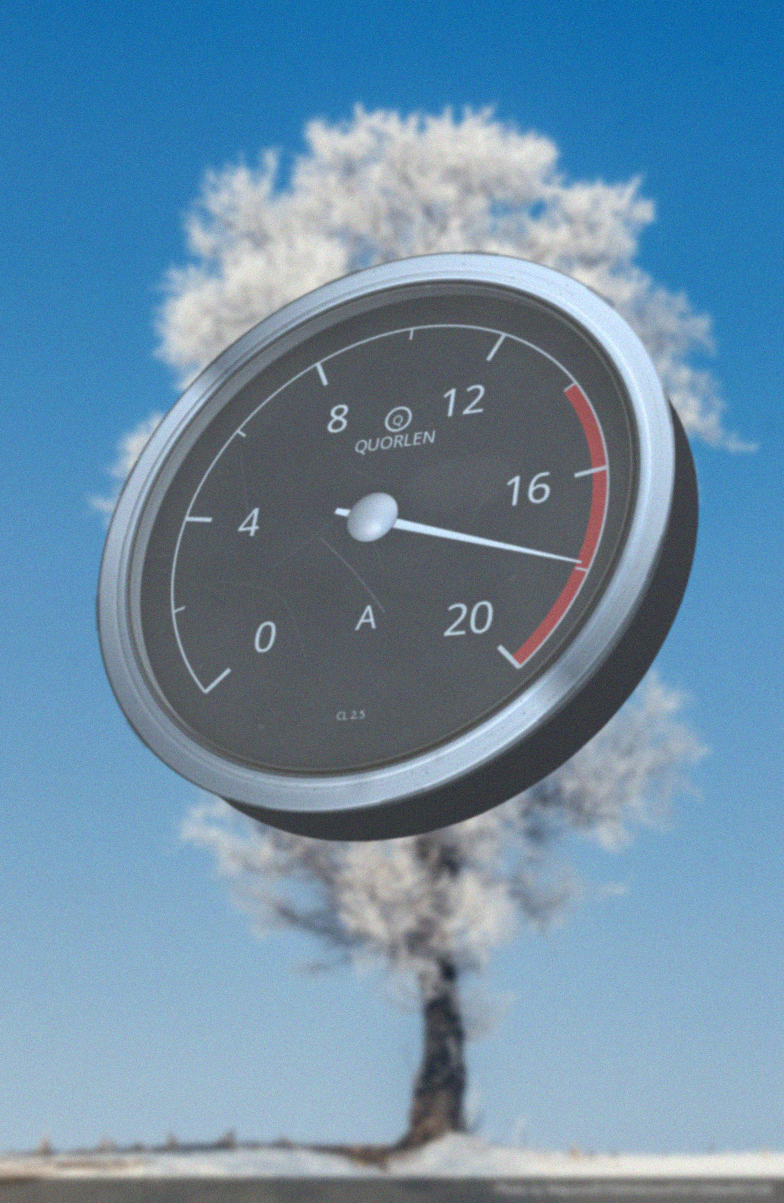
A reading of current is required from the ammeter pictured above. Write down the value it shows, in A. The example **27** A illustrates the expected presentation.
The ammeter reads **18** A
